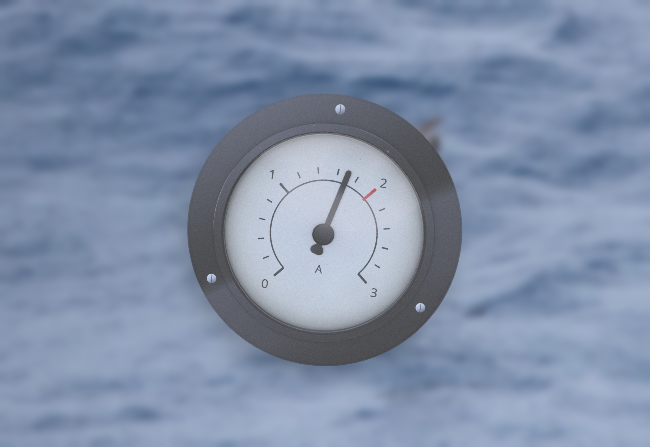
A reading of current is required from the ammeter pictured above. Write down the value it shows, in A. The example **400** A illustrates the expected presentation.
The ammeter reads **1.7** A
